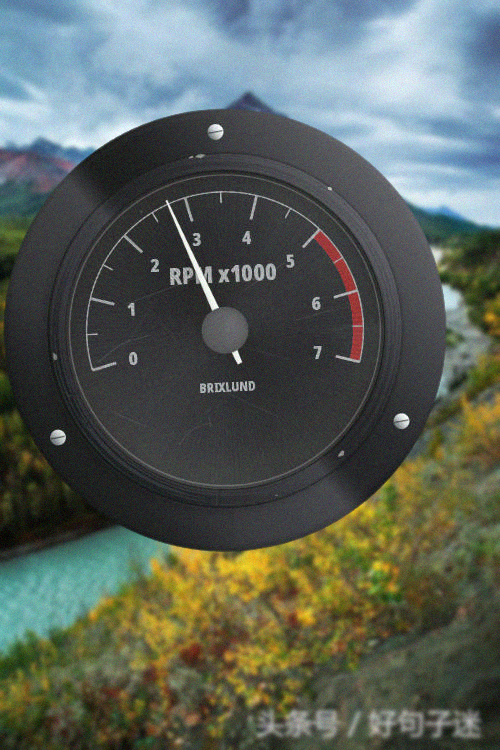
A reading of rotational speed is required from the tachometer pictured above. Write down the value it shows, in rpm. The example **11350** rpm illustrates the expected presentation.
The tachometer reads **2750** rpm
